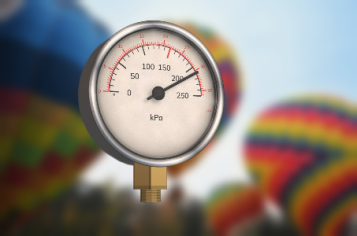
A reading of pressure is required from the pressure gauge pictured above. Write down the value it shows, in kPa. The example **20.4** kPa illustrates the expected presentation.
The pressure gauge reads **210** kPa
